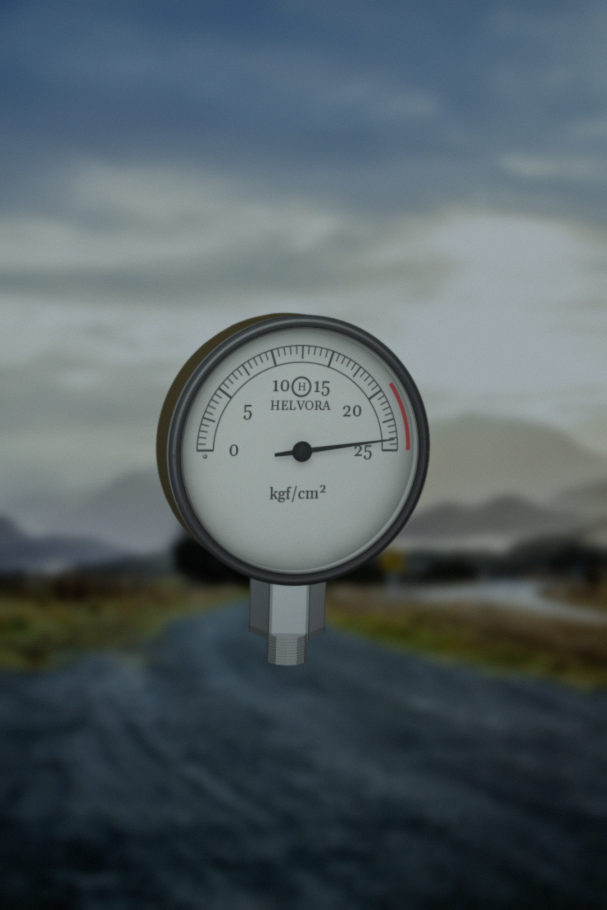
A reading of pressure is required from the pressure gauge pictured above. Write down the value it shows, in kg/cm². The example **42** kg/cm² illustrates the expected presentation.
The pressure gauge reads **24** kg/cm²
